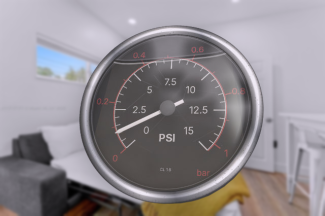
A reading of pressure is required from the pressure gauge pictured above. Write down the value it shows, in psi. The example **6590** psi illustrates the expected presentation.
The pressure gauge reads **1** psi
